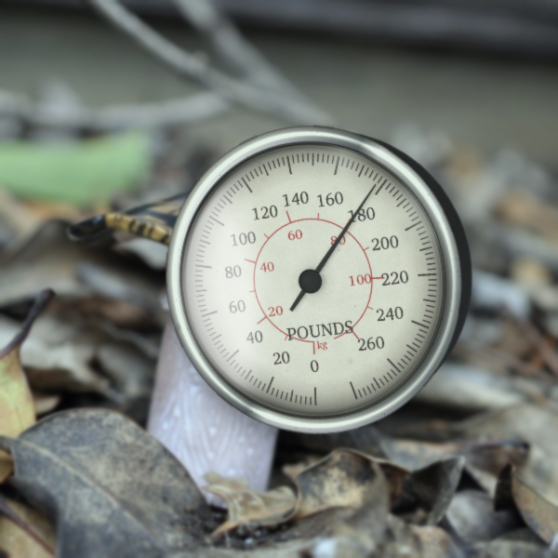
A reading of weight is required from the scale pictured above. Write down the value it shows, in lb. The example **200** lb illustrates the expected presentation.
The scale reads **178** lb
